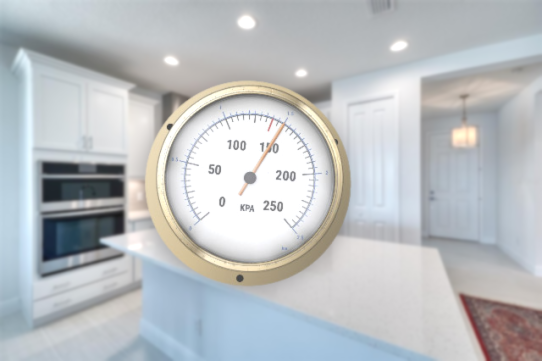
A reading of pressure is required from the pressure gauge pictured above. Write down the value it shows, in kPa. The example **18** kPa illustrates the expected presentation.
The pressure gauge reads **150** kPa
